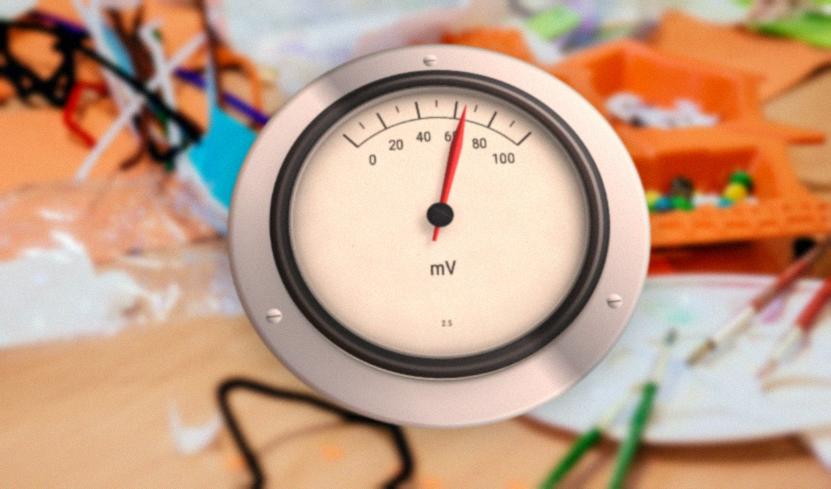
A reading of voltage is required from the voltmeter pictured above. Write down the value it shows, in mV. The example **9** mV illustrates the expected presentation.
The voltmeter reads **65** mV
